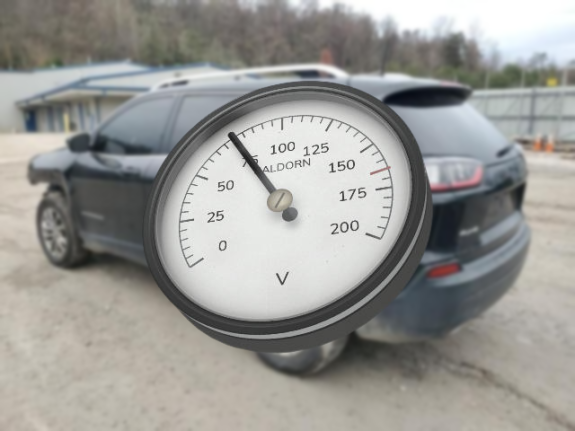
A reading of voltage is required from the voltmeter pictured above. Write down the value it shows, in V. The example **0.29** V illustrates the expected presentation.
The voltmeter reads **75** V
